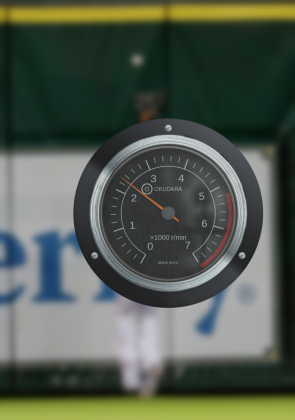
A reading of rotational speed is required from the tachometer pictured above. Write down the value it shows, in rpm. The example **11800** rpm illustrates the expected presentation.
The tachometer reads **2300** rpm
